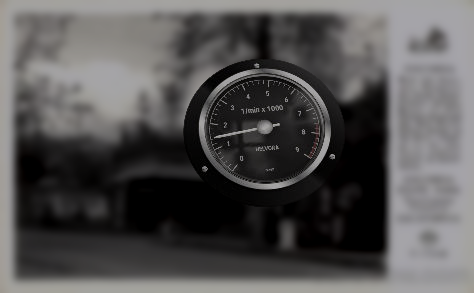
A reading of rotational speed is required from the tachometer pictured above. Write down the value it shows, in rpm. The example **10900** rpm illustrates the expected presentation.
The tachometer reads **1400** rpm
